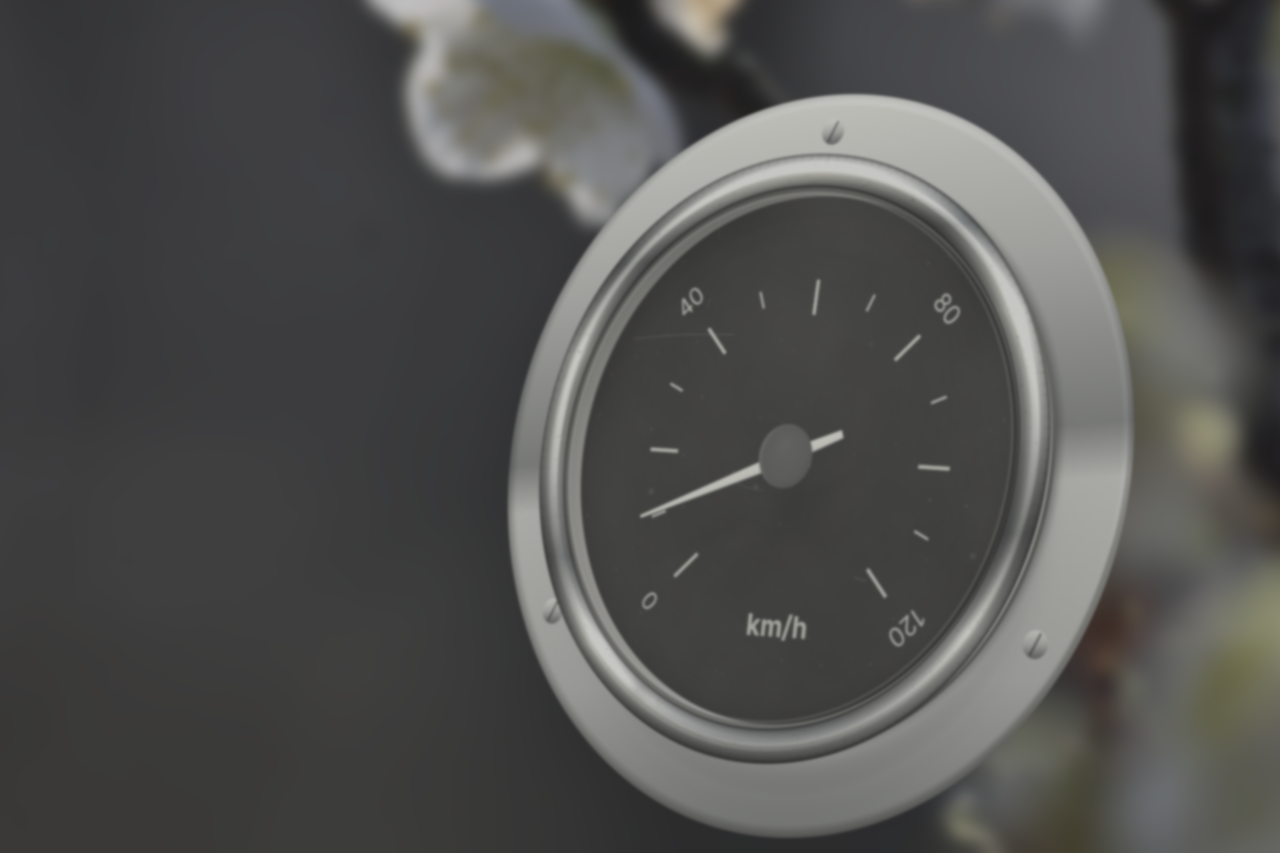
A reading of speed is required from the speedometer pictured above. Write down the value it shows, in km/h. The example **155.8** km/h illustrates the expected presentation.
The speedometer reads **10** km/h
